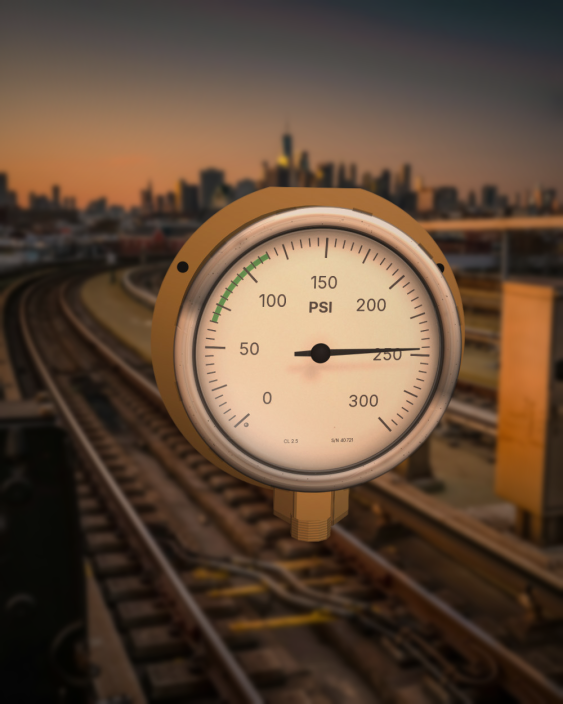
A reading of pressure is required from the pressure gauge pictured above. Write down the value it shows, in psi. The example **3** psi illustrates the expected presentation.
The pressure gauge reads **245** psi
